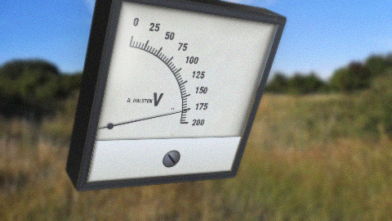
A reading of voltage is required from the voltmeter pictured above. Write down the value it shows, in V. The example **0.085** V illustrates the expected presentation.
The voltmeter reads **175** V
